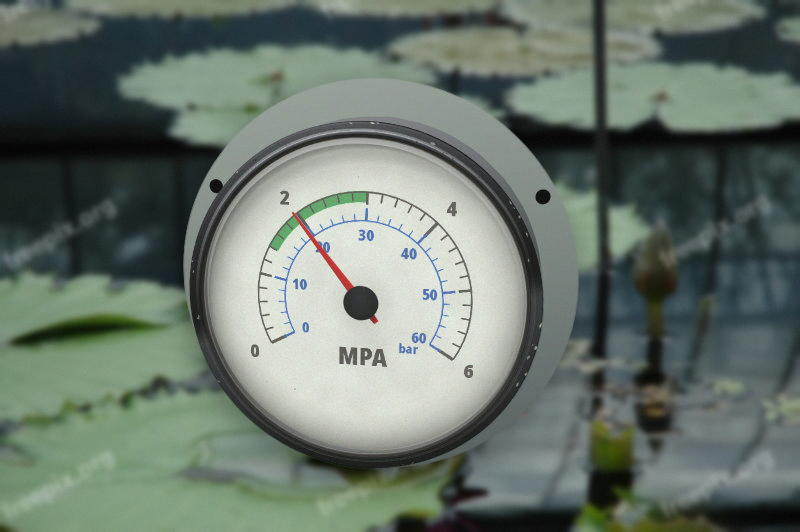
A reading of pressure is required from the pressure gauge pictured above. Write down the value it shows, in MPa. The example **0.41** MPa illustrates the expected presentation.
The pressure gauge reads **2** MPa
